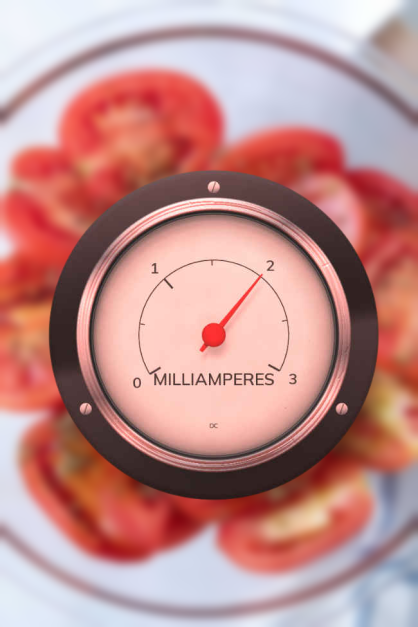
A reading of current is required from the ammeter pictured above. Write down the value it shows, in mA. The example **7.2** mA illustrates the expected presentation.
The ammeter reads **2** mA
